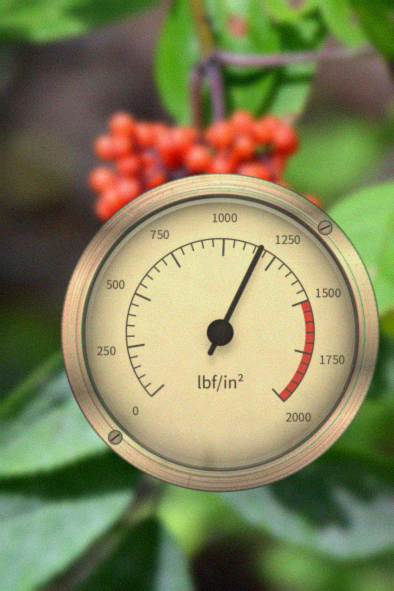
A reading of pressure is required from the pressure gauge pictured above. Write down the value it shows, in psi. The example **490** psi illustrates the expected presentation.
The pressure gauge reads **1175** psi
